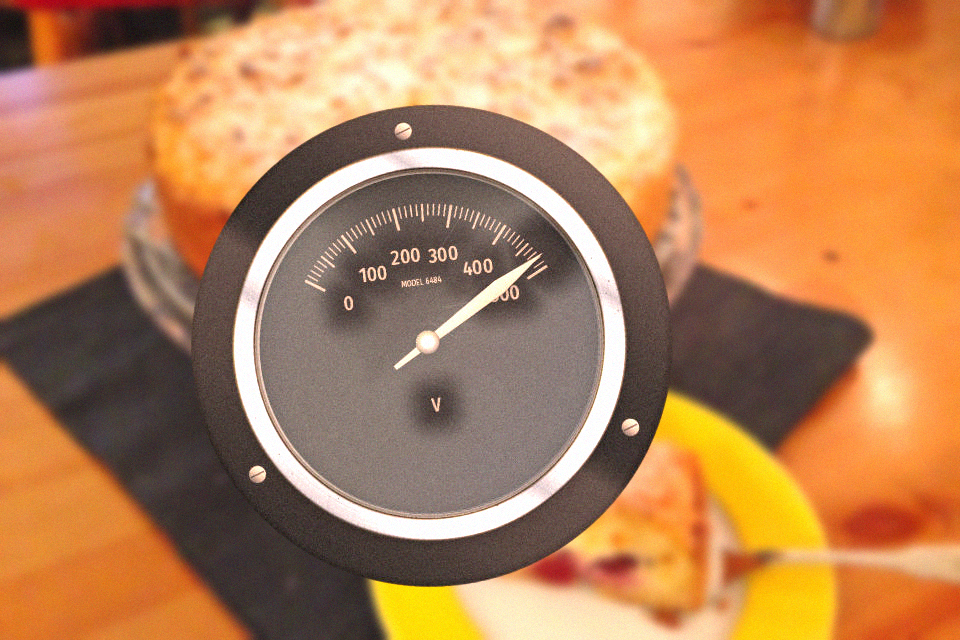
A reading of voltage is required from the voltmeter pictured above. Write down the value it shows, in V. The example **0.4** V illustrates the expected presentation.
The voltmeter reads **480** V
